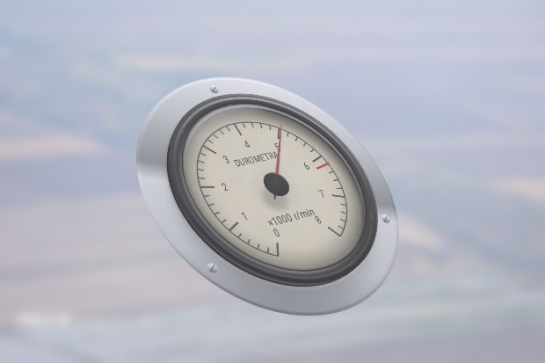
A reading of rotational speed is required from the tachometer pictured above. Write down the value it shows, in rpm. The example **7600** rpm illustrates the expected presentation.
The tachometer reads **5000** rpm
